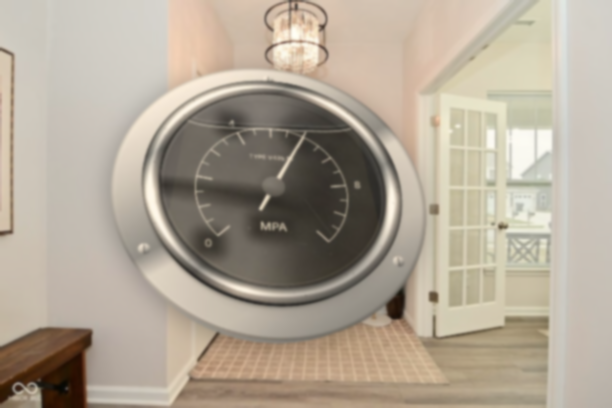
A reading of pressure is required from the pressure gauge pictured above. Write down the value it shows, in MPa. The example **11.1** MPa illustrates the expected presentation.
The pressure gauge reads **6** MPa
